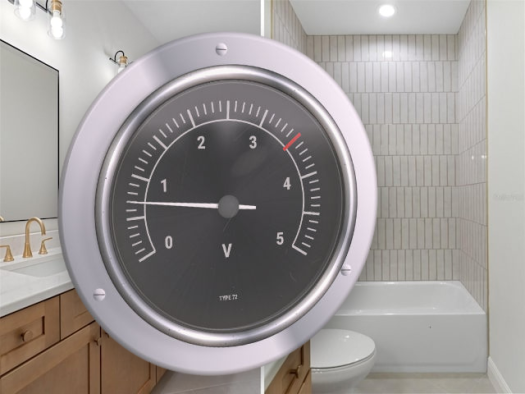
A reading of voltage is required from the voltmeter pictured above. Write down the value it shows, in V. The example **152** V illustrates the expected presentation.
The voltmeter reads **0.7** V
